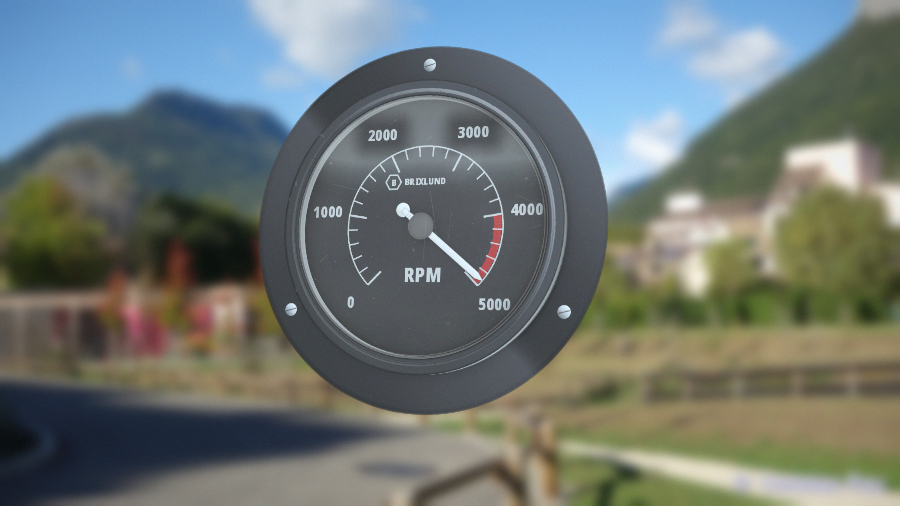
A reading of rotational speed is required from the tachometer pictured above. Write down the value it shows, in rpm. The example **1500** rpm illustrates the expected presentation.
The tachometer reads **4900** rpm
